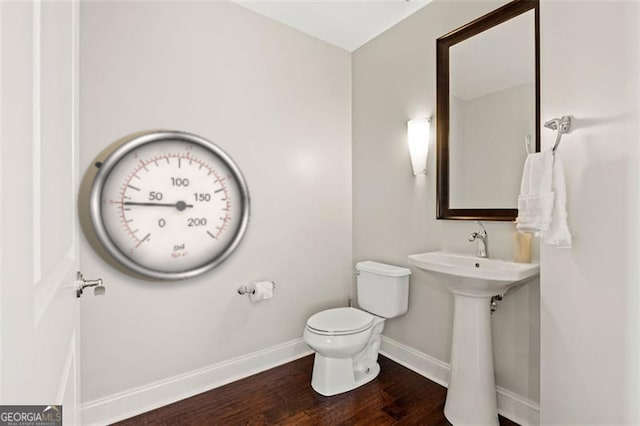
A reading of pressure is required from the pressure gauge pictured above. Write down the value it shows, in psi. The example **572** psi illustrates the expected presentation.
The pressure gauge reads **35** psi
